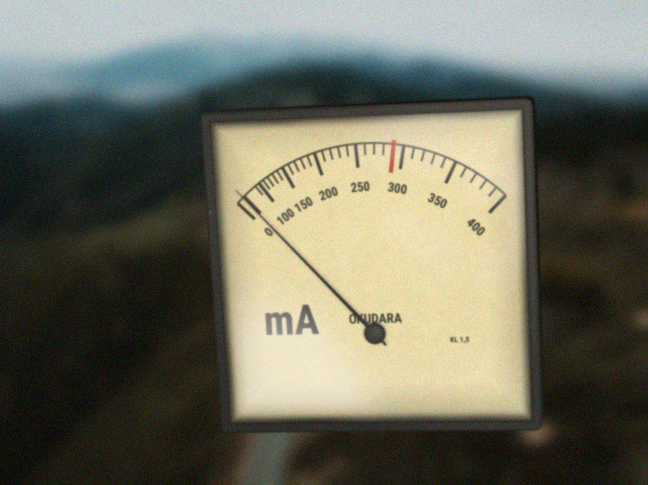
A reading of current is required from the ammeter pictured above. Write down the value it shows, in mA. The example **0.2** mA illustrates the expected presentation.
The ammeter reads **50** mA
